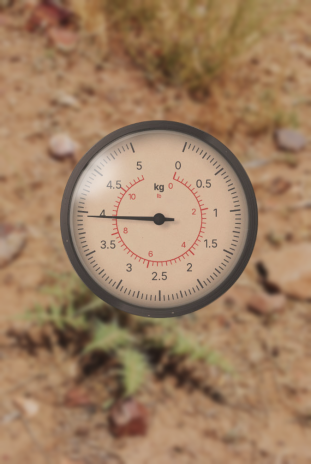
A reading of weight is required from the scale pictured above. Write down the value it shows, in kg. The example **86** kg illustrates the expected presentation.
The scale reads **3.95** kg
